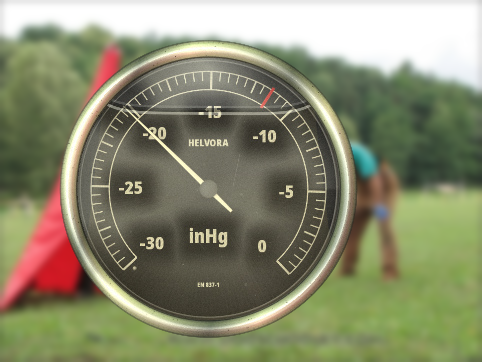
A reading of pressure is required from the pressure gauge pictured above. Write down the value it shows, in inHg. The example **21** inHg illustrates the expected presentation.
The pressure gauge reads **-20.25** inHg
